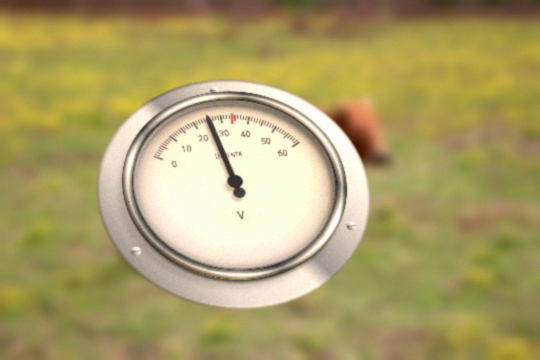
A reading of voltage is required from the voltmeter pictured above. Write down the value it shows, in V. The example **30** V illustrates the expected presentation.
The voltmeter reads **25** V
